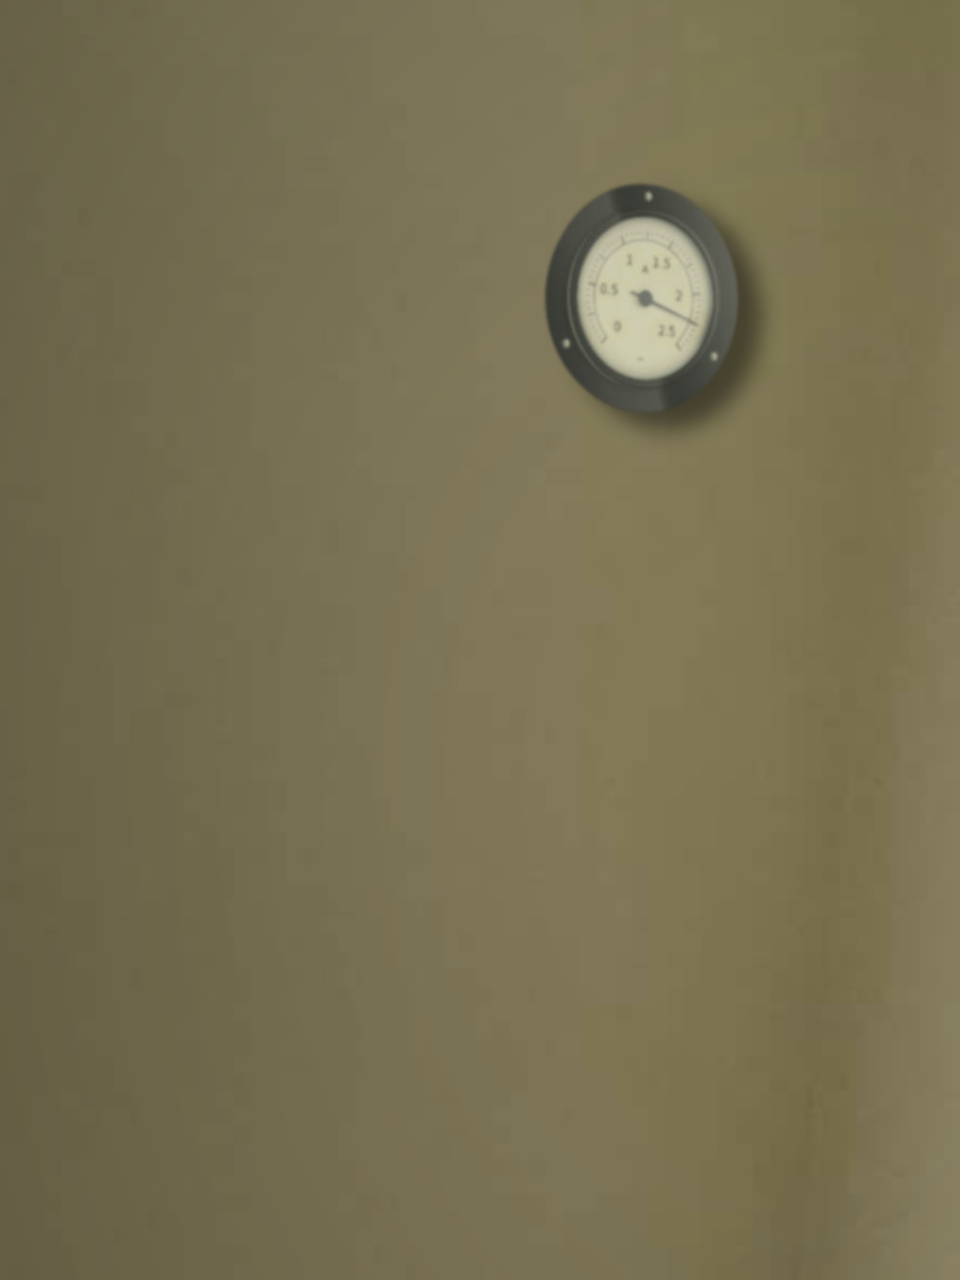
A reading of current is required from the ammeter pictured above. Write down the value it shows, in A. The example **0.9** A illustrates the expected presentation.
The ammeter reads **2.25** A
